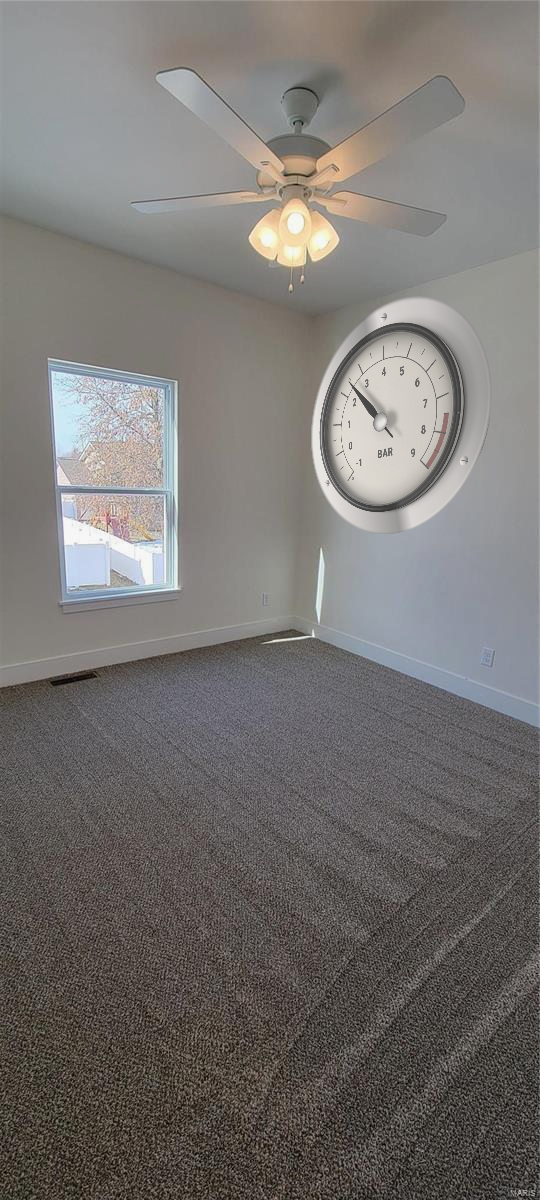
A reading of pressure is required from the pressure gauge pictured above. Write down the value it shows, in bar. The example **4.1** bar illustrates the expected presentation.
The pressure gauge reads **2.5** bar
